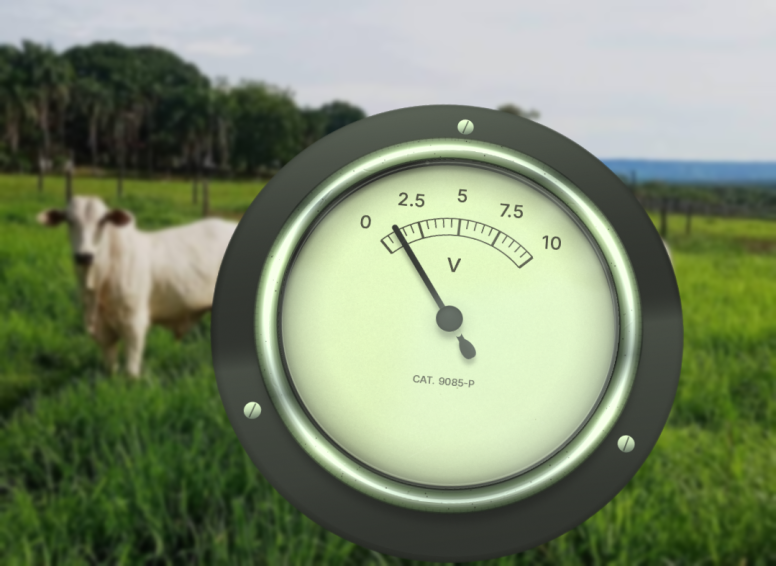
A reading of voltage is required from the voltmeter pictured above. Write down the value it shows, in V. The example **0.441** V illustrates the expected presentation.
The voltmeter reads **1** V
